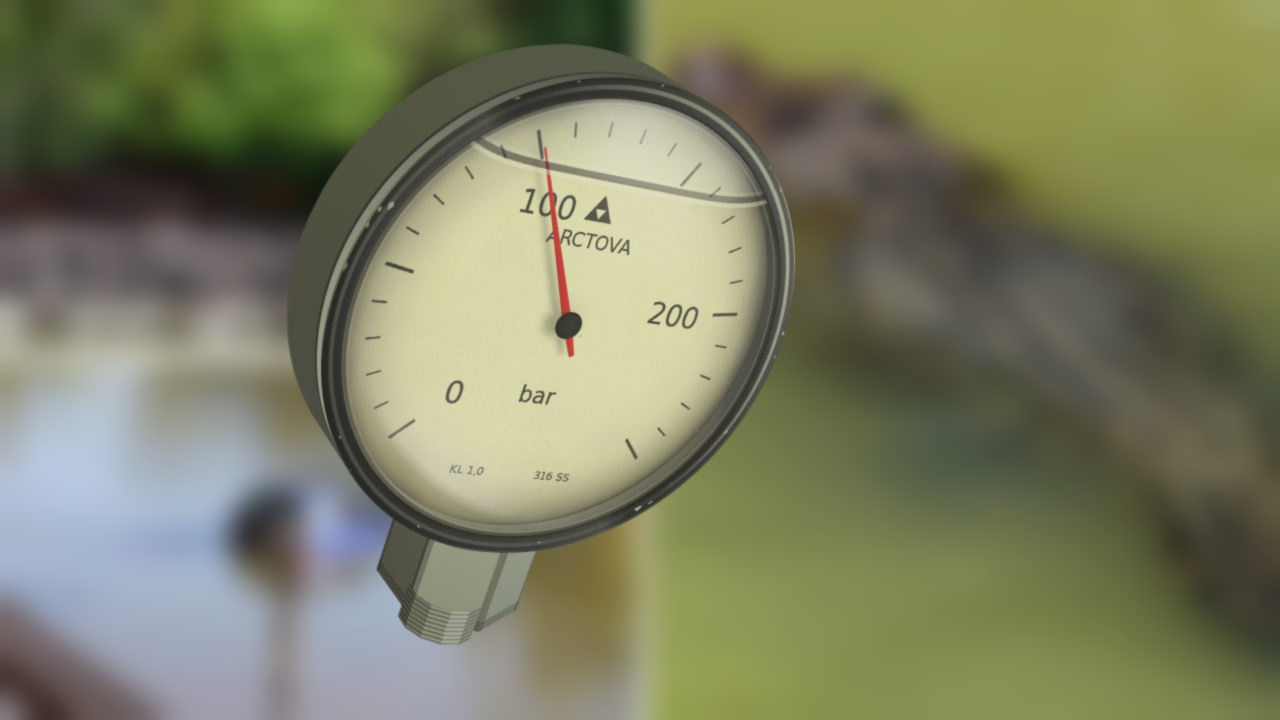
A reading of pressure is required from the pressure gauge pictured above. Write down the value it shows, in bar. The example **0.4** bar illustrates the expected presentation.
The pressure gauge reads **100** bar
